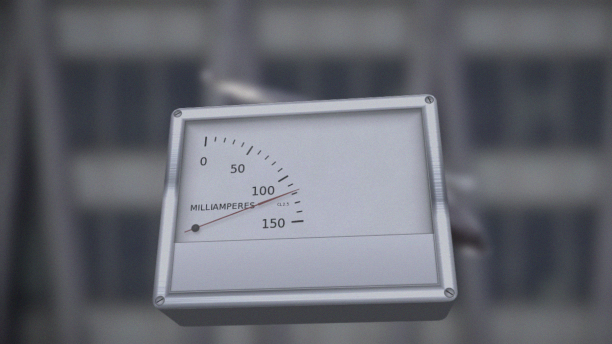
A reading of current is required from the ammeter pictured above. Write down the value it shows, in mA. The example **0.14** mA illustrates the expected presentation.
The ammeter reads **120** mA
